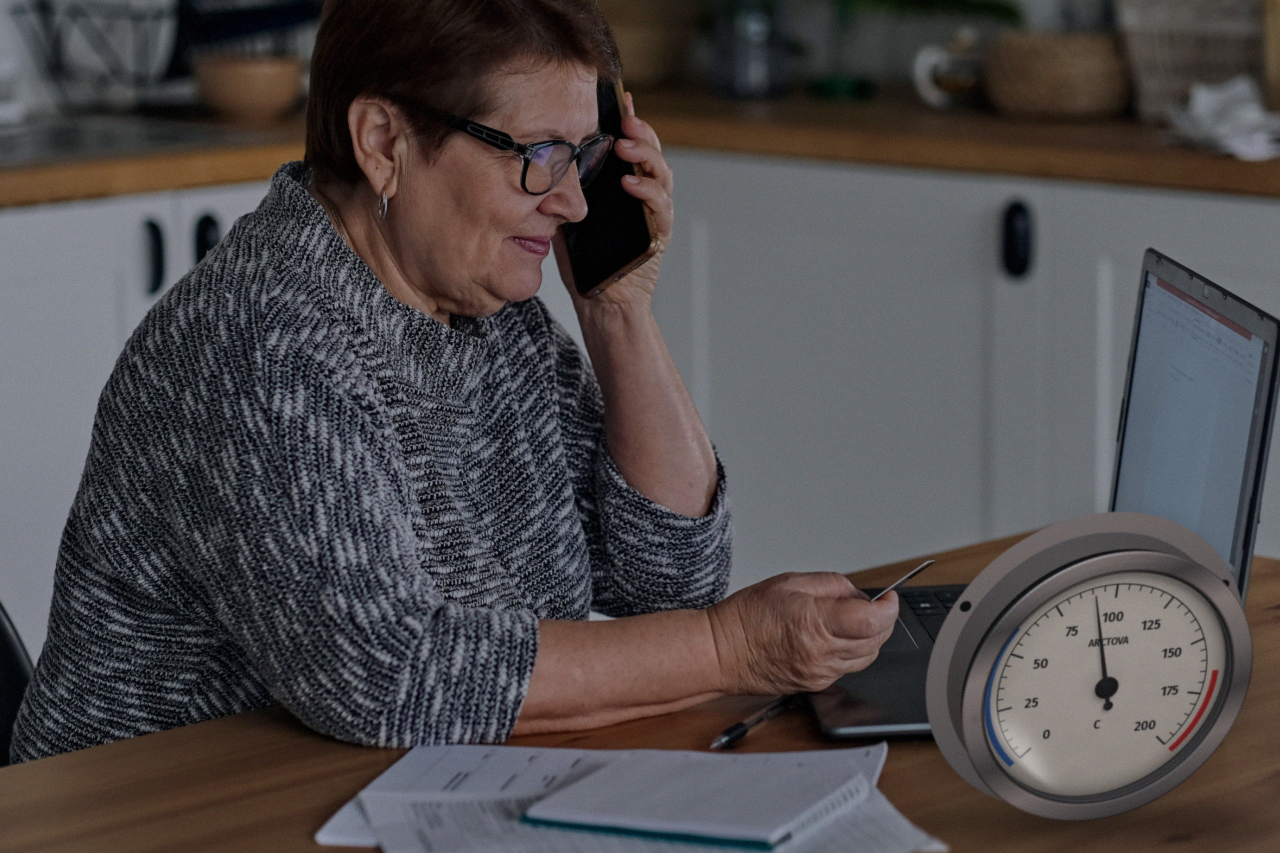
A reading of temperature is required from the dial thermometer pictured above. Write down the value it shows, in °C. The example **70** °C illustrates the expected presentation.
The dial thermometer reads **90** °C
